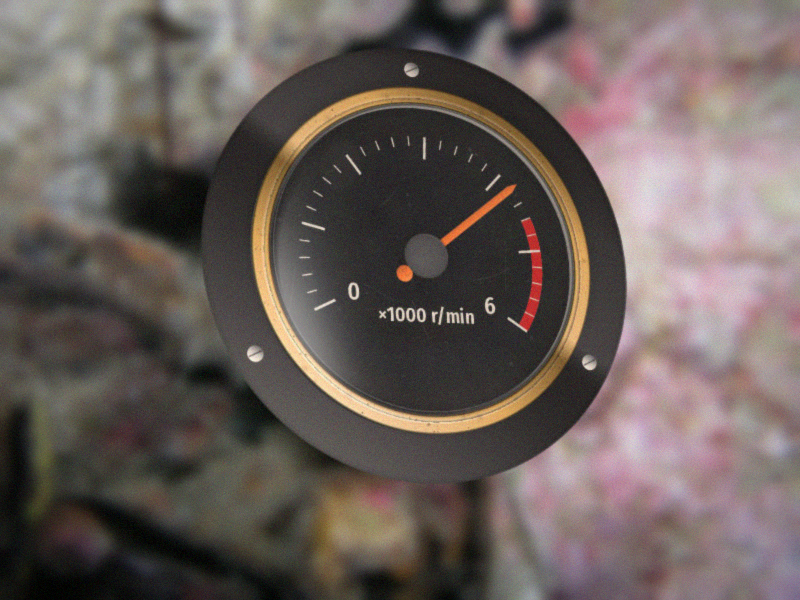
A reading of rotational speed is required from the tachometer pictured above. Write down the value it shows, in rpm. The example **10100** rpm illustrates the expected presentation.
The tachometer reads **4200** rpm
